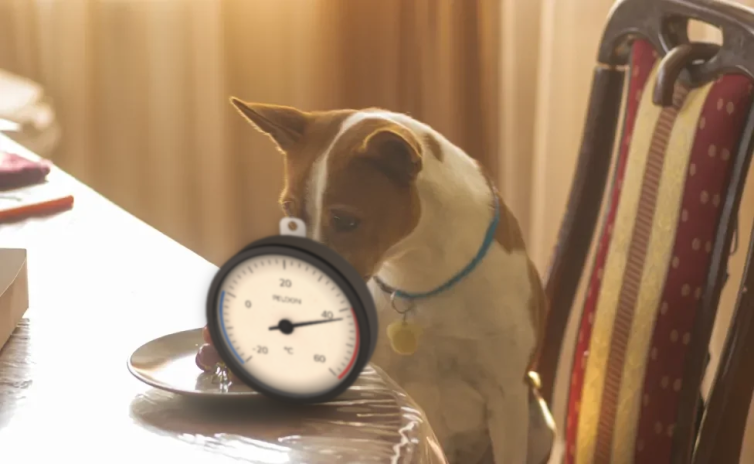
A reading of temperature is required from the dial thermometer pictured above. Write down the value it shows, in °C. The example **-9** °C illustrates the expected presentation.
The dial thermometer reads **42** °C
